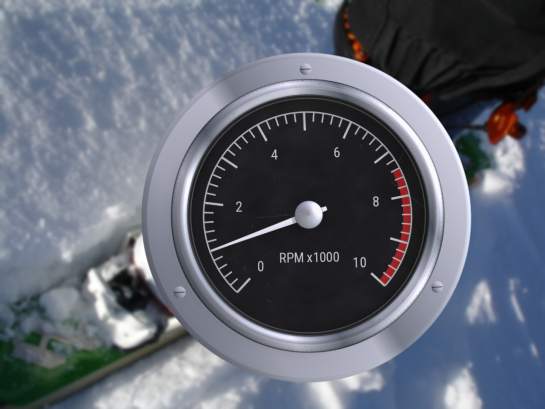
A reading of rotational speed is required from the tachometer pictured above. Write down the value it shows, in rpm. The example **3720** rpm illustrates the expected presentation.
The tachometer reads **1000** rpm
